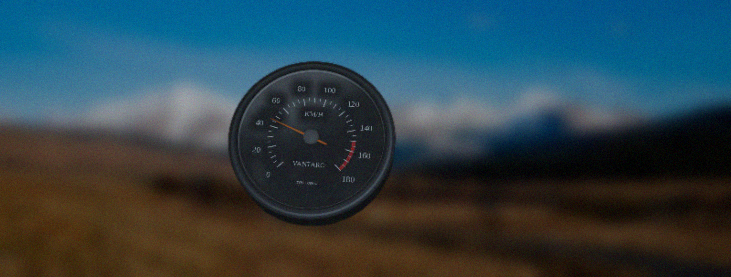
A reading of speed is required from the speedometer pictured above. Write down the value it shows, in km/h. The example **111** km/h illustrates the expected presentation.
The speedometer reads **45** km/h
